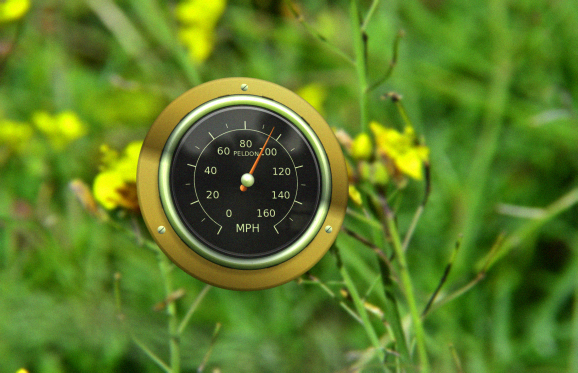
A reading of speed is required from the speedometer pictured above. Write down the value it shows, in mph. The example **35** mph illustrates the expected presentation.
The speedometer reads **95** mph
